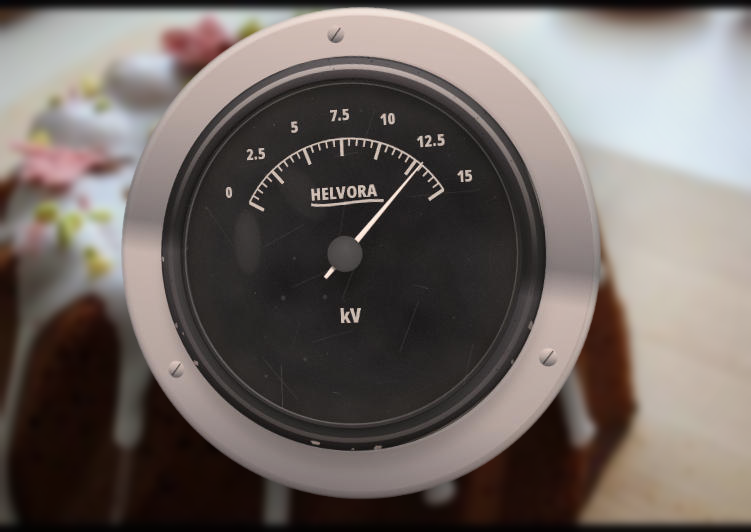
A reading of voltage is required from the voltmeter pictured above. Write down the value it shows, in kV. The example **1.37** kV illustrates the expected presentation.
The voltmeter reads **13** kV
